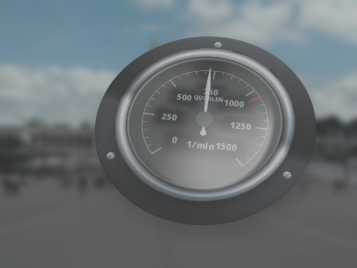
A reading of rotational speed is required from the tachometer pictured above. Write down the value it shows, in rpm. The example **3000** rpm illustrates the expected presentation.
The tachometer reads **725** rpm
